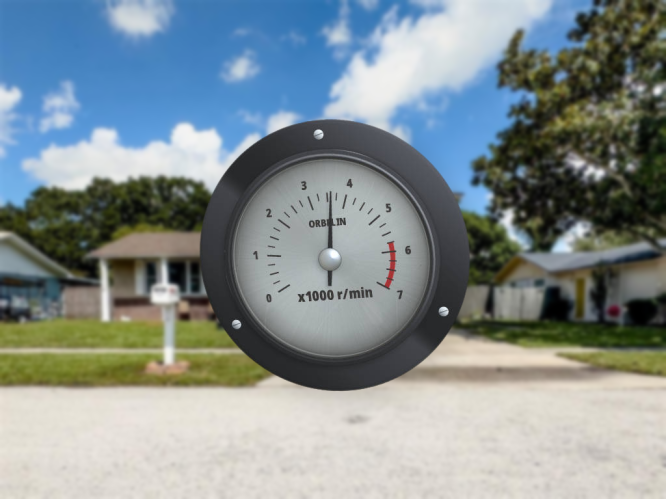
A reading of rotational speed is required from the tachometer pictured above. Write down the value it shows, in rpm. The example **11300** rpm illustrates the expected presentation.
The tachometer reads **3625** rpm
